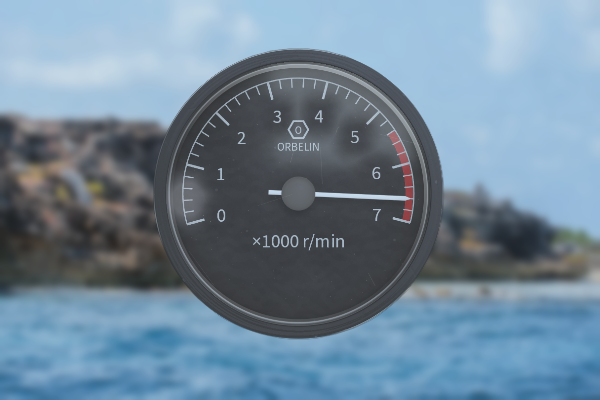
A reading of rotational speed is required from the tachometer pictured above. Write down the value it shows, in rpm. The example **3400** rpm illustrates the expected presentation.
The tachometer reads **6600** rpm
